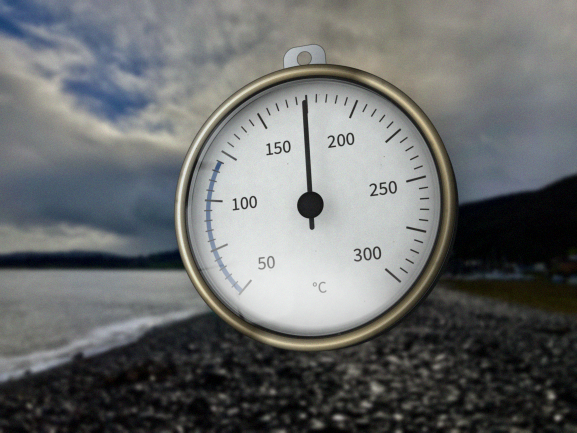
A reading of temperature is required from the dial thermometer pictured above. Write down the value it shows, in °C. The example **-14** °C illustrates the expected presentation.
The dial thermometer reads **175** °C
